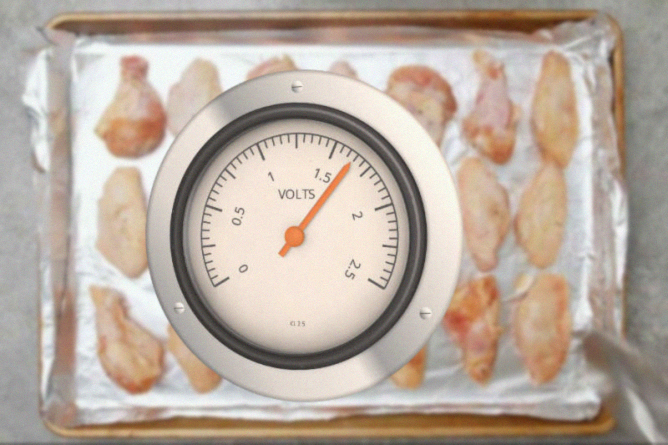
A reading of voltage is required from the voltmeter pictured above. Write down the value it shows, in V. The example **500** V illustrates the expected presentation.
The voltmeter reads **1.65** V
